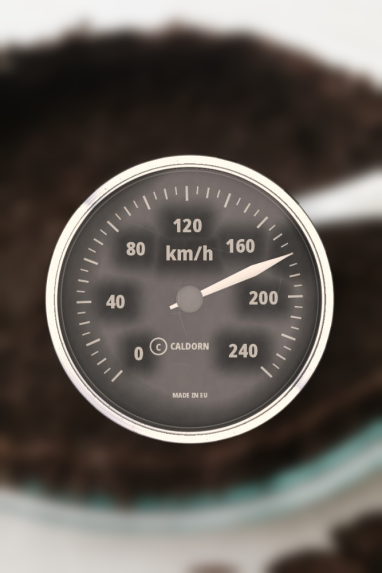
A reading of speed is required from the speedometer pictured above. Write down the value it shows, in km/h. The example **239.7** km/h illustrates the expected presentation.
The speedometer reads **180** km/h
